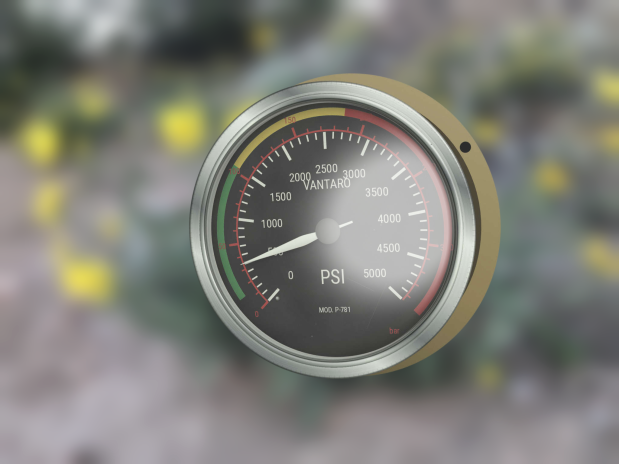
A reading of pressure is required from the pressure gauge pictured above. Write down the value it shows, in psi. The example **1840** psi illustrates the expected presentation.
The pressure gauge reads **500** psi
